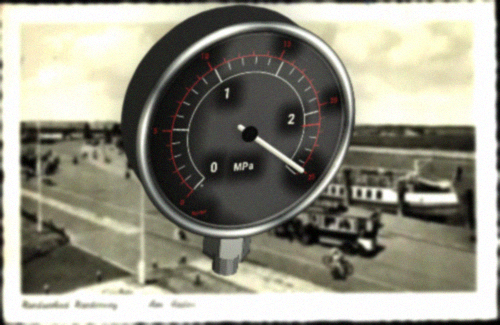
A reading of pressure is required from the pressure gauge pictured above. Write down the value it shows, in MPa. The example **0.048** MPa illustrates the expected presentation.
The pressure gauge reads **2.45** MPa
